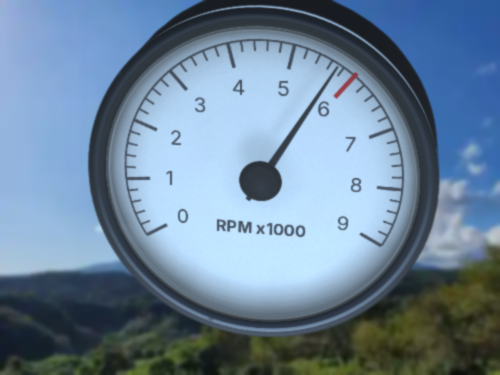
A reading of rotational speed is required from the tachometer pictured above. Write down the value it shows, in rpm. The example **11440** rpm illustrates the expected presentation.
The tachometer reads **5700** rpm
